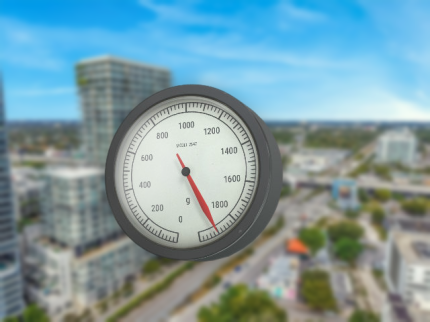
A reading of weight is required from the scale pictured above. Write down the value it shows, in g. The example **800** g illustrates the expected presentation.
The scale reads **1900** g
